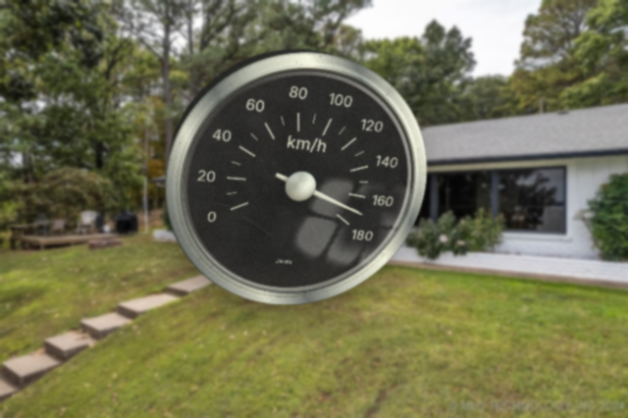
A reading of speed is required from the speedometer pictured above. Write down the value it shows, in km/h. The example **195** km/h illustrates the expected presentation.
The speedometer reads **170** km/h
